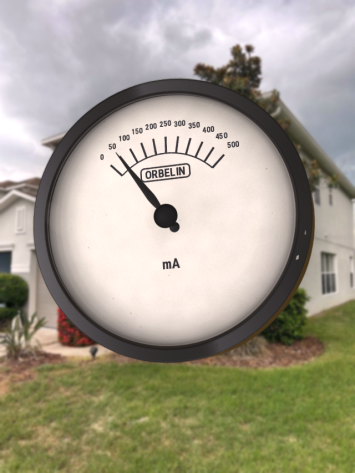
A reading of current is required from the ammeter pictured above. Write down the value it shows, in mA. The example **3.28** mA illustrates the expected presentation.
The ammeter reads **50** mA
